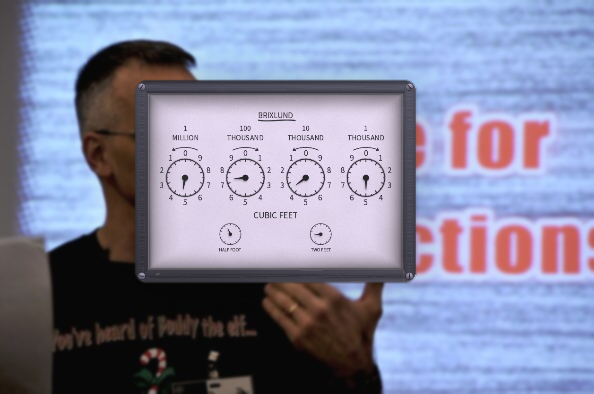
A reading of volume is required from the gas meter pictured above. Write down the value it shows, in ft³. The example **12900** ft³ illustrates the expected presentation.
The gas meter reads **473500** ft³
